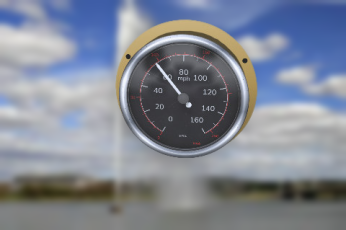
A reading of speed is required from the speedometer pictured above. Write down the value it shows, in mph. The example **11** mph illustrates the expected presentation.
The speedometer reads **60** mph
